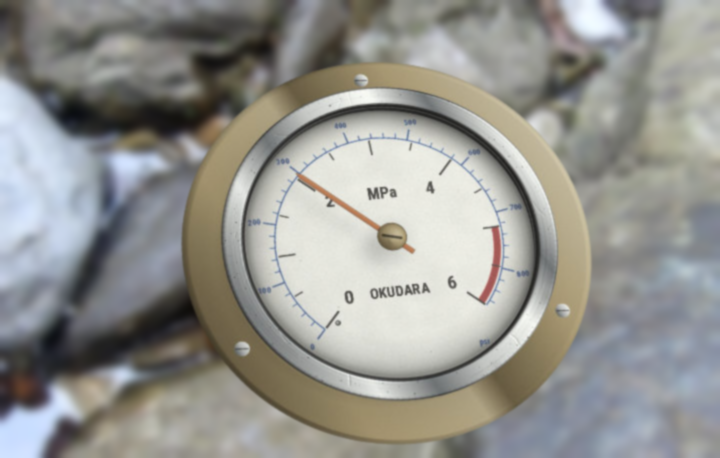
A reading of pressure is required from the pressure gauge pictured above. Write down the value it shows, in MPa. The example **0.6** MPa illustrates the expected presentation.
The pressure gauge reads **2** MPa
